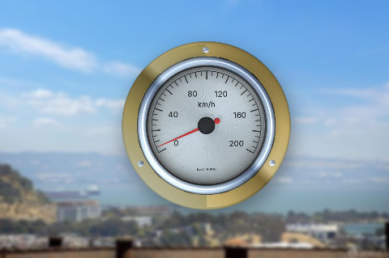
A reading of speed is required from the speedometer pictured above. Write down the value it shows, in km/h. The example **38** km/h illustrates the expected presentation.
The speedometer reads **5** km/h
